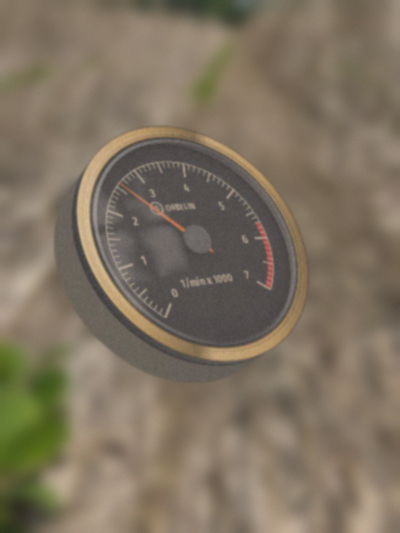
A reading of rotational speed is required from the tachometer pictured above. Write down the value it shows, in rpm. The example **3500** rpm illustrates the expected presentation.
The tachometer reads **2500** rpm
